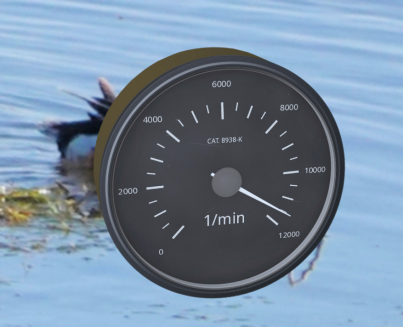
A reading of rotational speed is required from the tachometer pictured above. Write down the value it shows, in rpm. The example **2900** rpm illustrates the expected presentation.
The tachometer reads **11500** rpm
